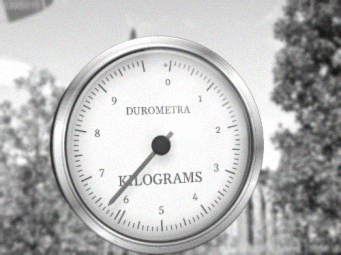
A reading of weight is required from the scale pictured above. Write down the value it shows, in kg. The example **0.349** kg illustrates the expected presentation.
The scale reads **6.3** kg
